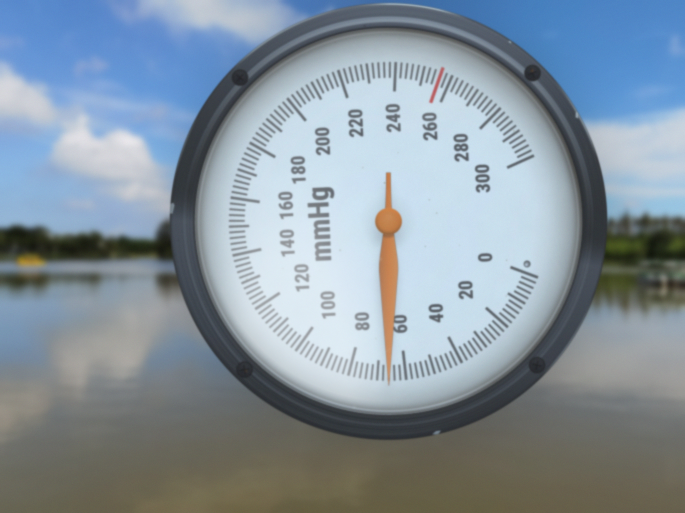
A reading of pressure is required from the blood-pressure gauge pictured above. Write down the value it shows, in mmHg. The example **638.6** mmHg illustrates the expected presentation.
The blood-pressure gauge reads **66** mmHg
